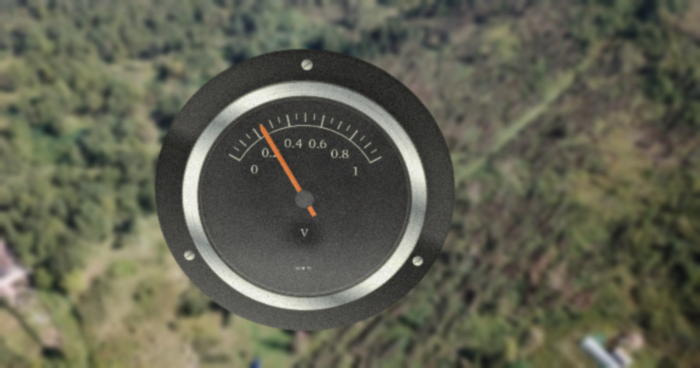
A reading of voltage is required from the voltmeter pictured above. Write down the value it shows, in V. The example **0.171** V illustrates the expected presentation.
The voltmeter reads **0.25** V
